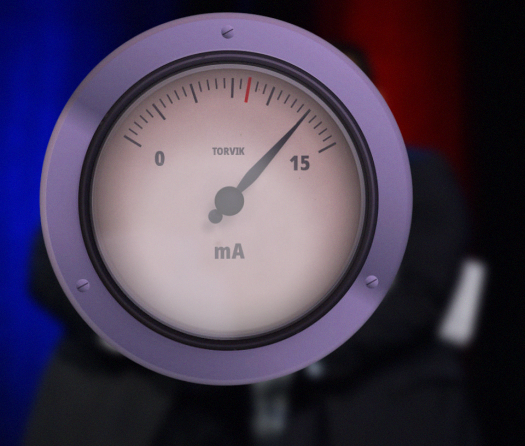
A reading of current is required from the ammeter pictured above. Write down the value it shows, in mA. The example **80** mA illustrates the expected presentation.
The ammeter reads **12.5** mA
